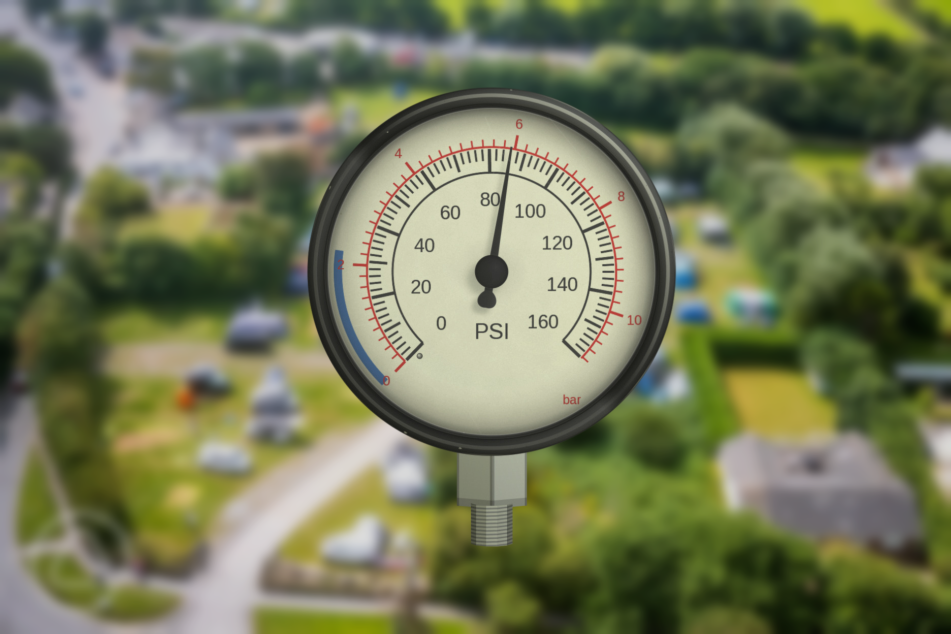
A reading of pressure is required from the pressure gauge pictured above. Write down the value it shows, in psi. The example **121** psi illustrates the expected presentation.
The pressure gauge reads **86** psi
